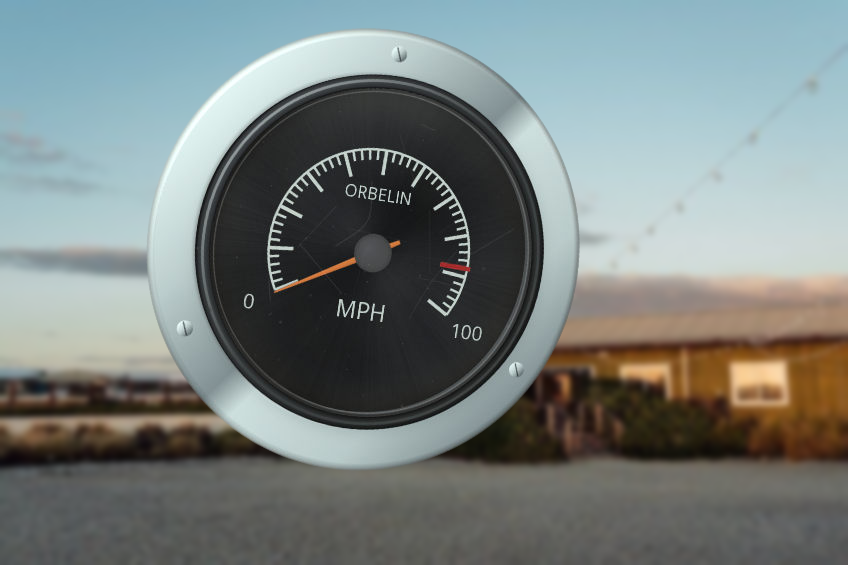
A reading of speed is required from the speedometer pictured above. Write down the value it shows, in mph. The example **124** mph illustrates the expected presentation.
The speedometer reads **0** mph
